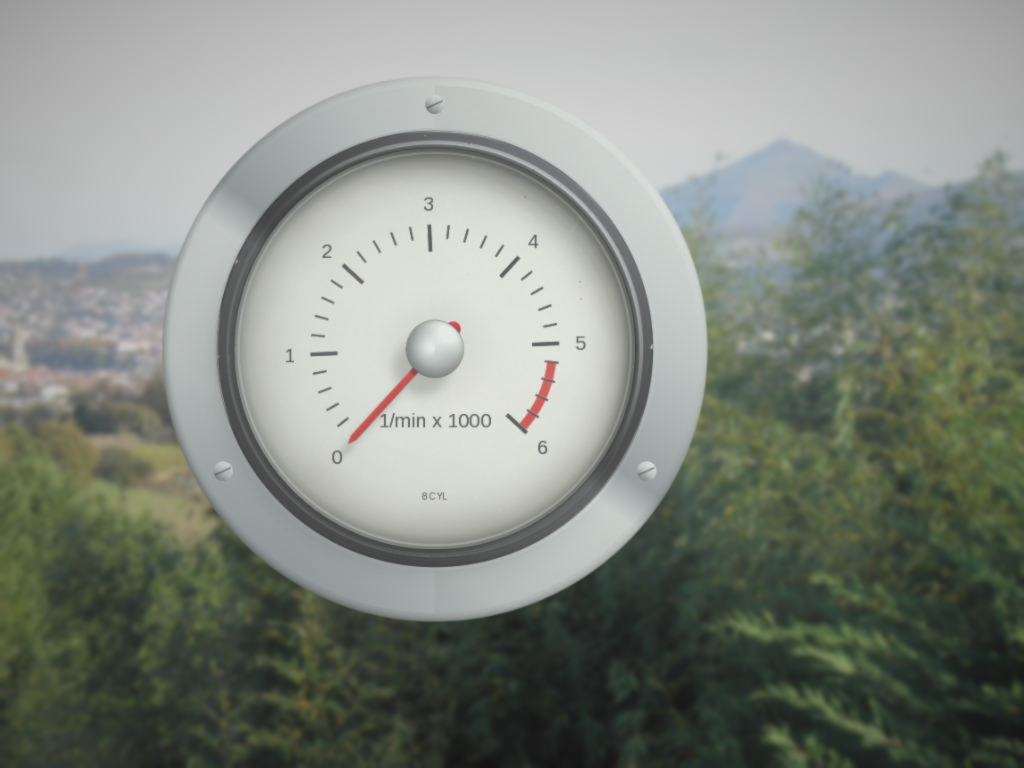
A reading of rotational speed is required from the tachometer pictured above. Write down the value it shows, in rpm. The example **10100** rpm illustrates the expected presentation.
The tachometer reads **0** rpm
